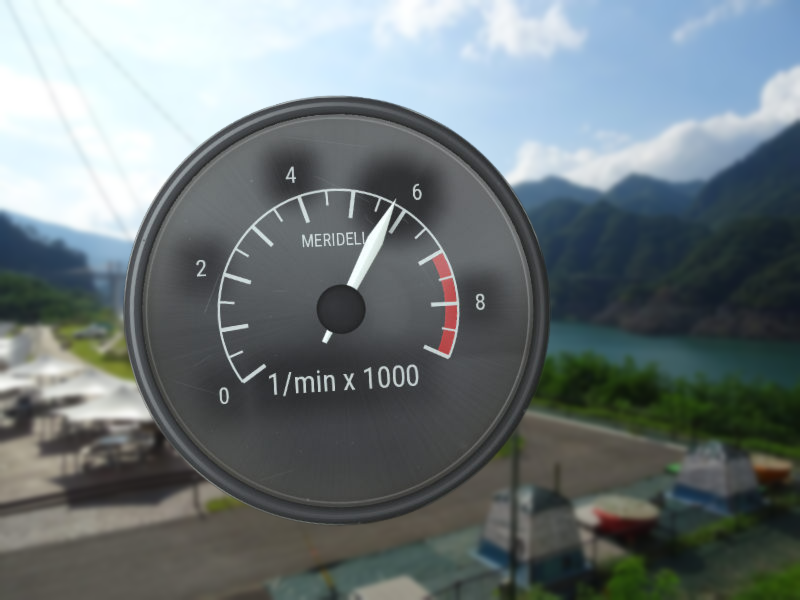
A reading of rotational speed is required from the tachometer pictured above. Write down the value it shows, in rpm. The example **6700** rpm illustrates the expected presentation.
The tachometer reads **5750** rpm
